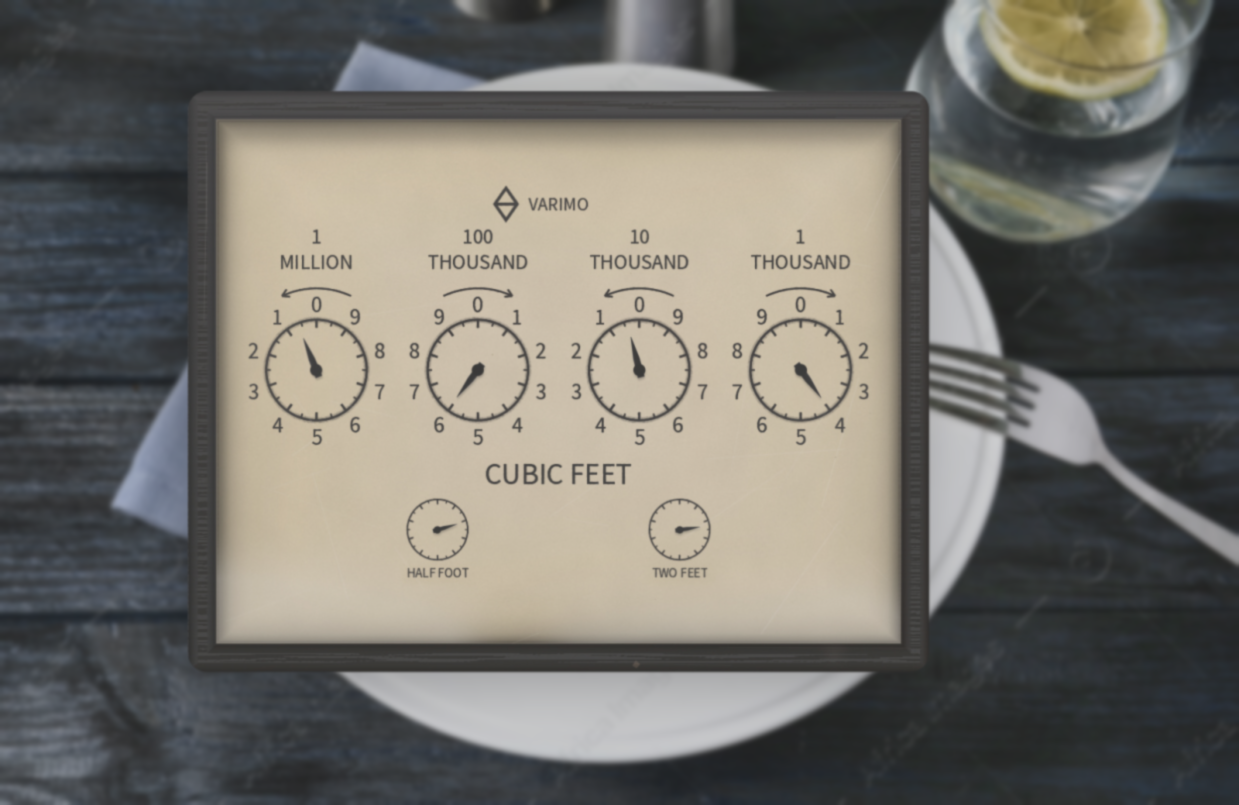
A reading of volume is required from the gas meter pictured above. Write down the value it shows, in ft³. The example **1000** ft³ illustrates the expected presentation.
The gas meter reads **60400** ft³
